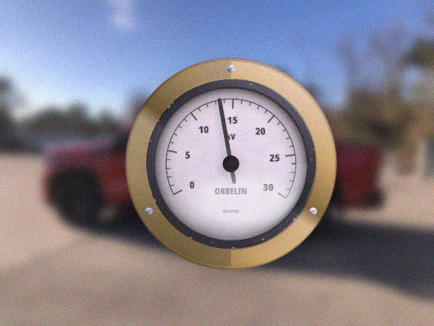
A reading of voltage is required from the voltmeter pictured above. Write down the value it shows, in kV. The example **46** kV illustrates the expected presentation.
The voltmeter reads **13.5** kV
